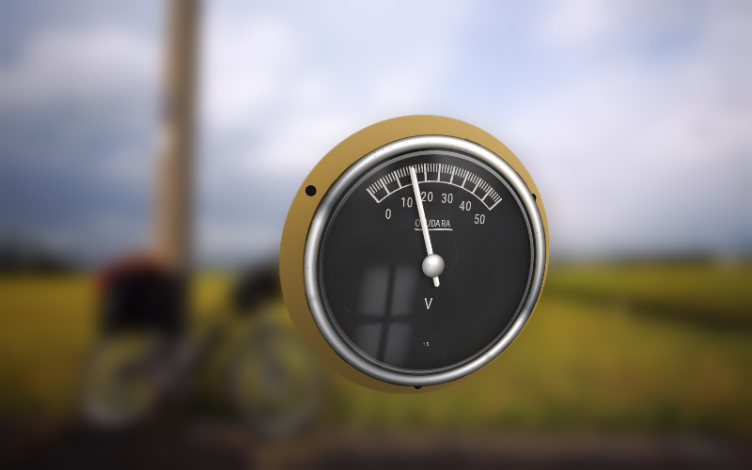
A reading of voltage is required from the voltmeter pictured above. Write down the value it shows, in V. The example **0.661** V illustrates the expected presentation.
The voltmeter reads **15** V
